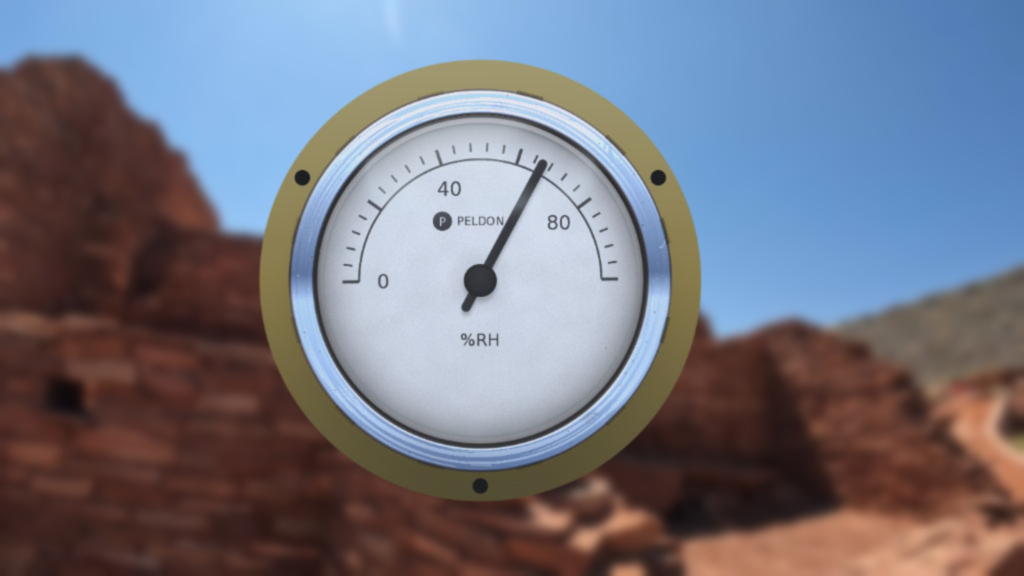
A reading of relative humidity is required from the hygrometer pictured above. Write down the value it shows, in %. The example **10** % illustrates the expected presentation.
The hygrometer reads **66** %
